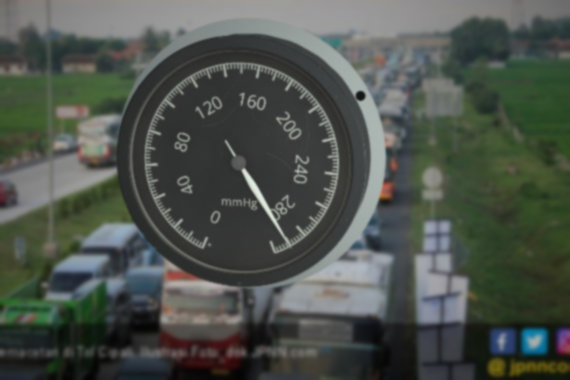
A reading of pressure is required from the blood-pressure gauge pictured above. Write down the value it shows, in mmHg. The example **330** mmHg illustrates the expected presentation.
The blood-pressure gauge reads **290** mmHg
